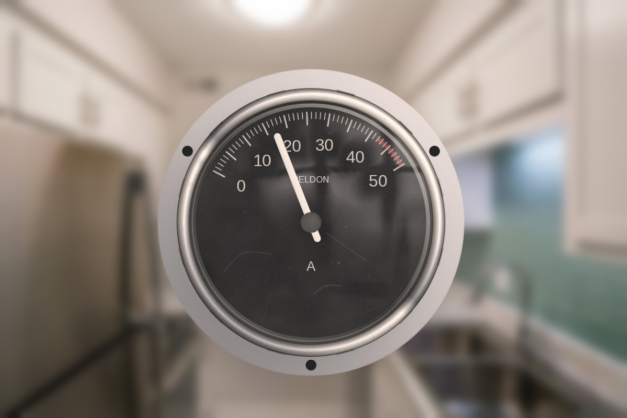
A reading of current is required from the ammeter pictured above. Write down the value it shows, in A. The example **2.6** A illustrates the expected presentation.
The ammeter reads **17** A
